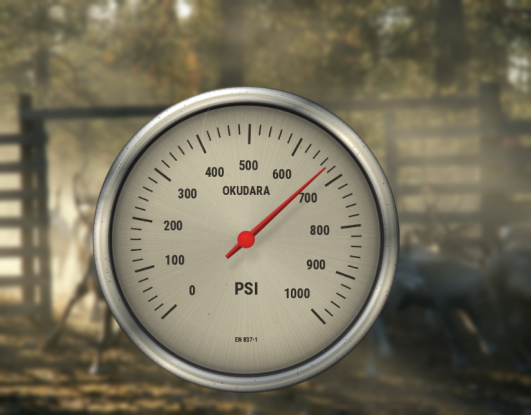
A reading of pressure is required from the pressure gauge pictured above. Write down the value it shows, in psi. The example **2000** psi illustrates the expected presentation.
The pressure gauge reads **670** psi
